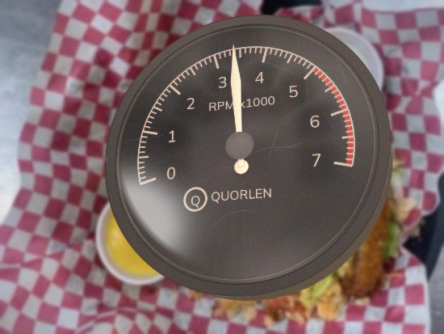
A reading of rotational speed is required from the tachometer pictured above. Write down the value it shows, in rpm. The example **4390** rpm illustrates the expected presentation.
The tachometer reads **3400** rpm
